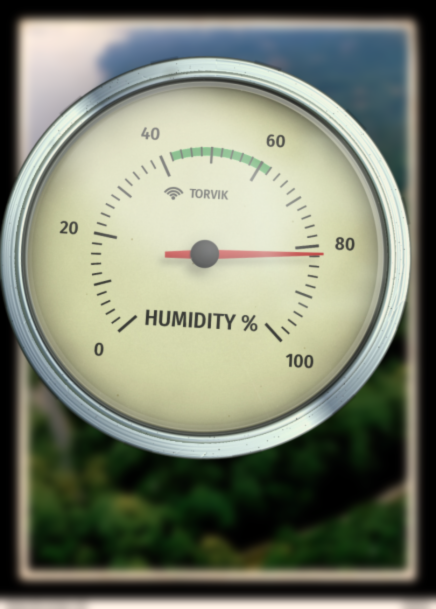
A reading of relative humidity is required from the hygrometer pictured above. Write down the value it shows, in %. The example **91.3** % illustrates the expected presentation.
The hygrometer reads **82** %
